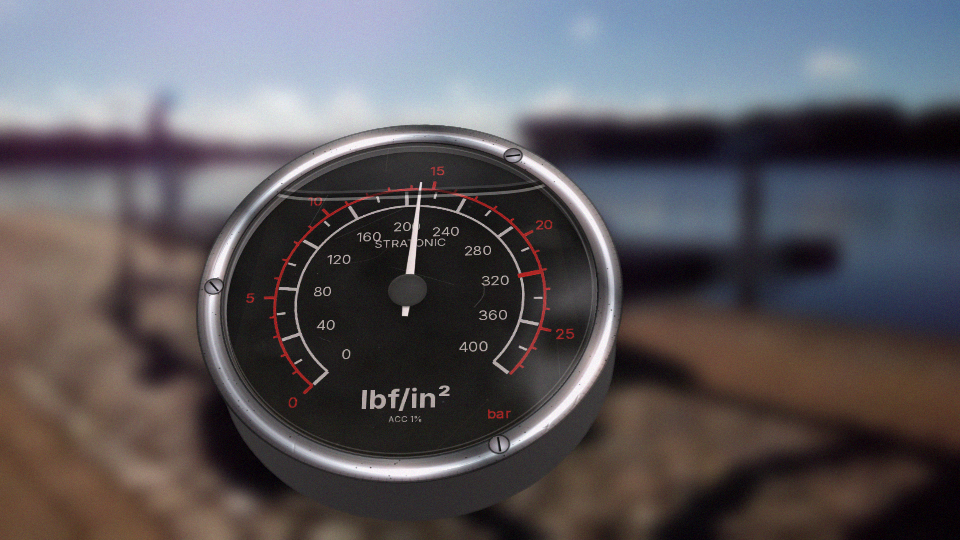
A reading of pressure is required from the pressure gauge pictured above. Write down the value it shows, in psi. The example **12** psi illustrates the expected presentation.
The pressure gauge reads **210** psi
